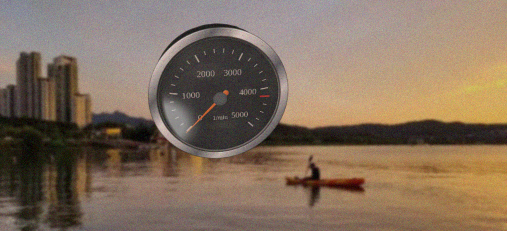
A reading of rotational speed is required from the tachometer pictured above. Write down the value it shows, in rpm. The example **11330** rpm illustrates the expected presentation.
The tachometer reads **0** rpm
